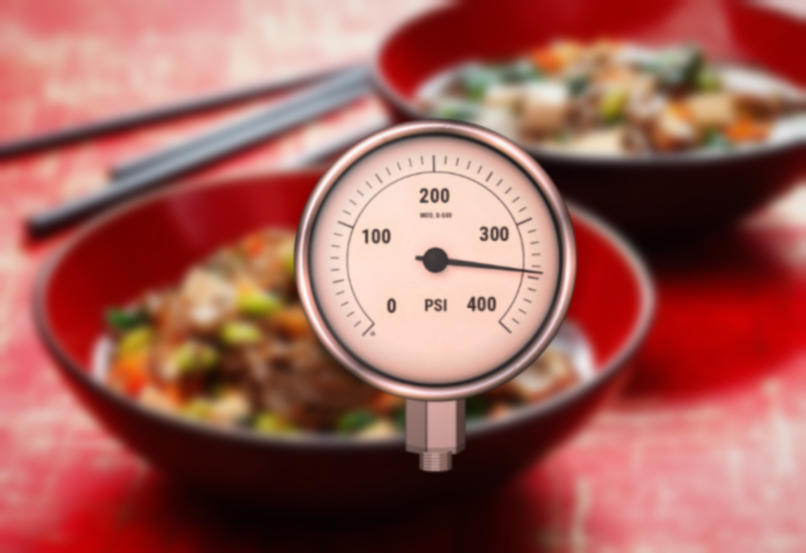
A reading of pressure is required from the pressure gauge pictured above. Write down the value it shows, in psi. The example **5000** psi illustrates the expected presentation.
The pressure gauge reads **345** psi
